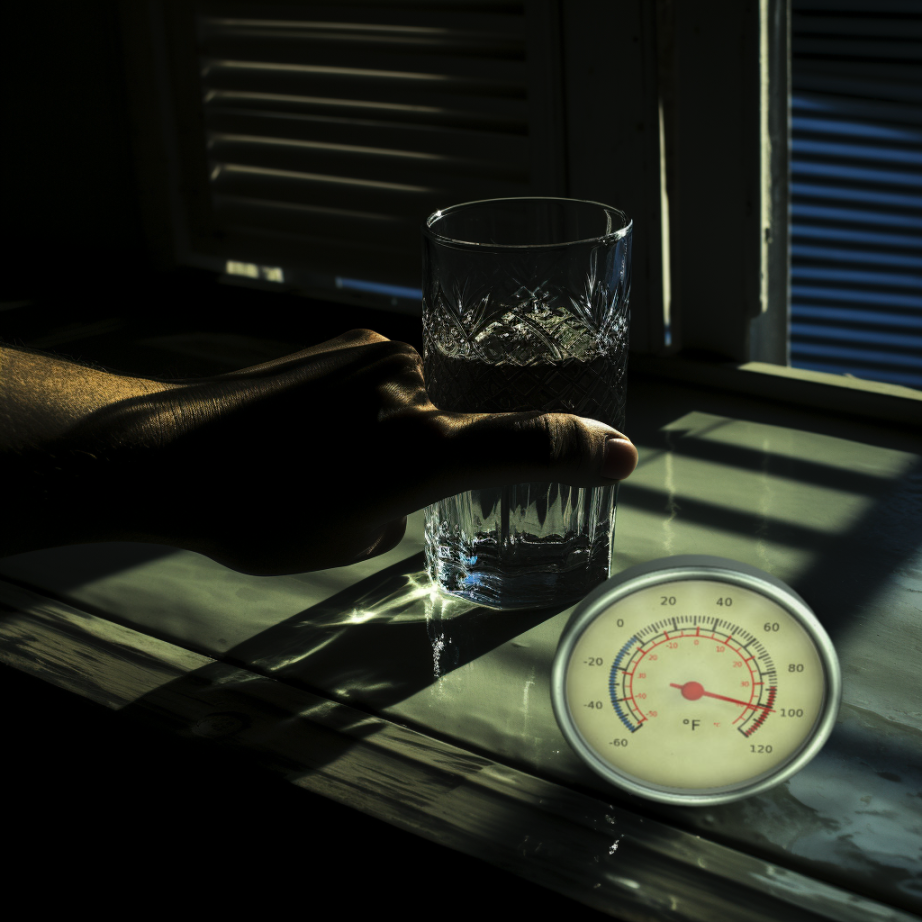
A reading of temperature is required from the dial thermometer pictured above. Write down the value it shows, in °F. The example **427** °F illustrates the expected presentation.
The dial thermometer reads **100** °F
